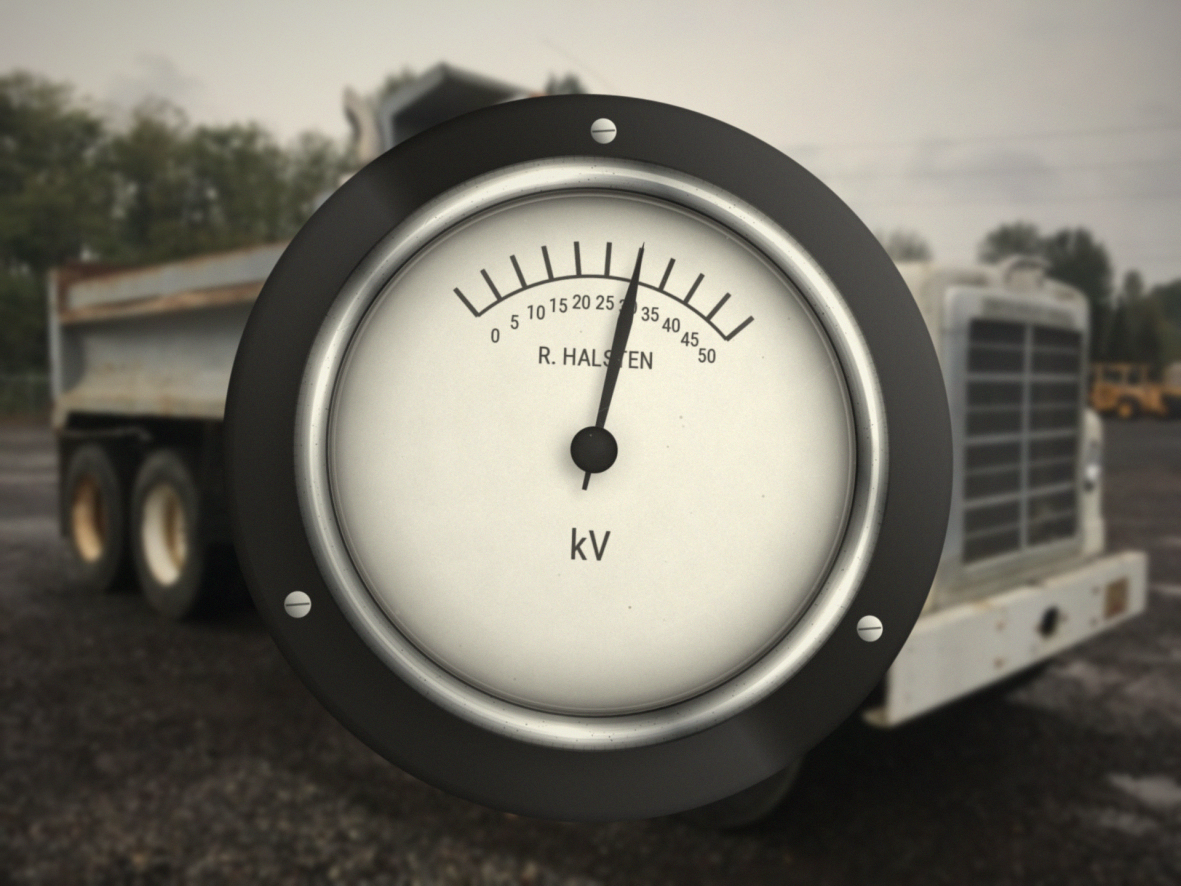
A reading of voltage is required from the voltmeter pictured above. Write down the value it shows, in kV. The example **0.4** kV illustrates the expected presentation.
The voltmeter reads **30** kV
